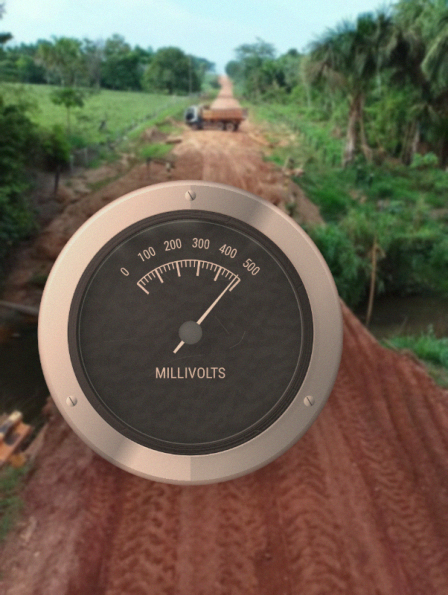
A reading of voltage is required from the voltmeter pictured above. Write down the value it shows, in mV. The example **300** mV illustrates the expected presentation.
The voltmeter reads **480** mV
